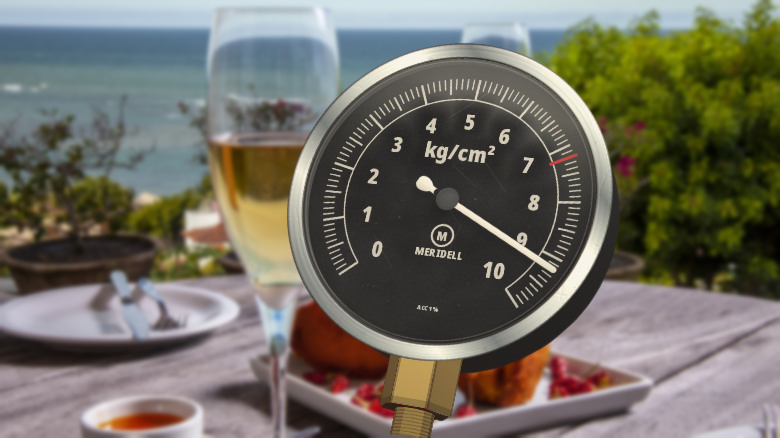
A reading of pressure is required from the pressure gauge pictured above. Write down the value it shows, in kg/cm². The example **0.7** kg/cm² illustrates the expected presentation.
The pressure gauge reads **9.2** kg/cm²
